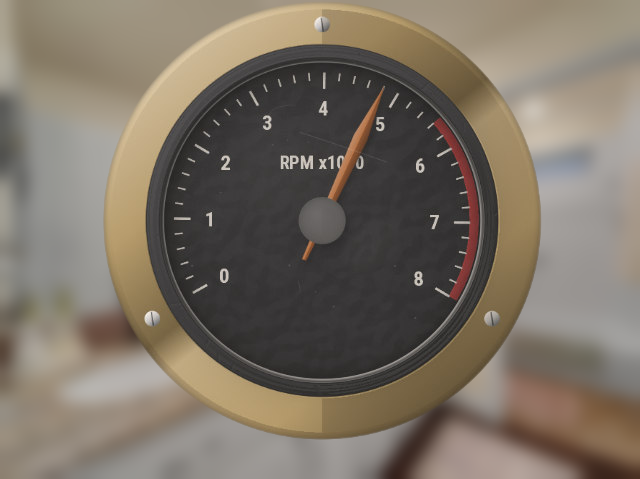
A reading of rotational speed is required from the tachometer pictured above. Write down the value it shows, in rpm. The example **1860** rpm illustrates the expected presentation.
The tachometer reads **4800** rpm
